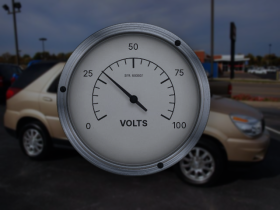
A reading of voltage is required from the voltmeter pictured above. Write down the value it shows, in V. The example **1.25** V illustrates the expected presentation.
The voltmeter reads **30** V
